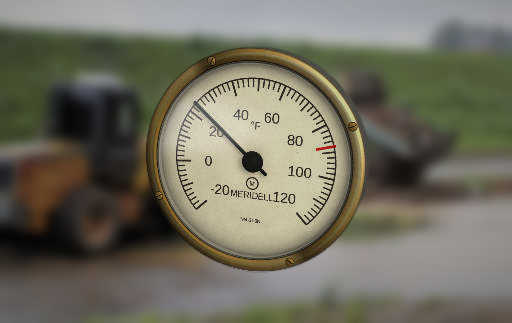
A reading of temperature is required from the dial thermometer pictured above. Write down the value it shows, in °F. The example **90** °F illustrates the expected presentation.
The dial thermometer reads **24** °F
